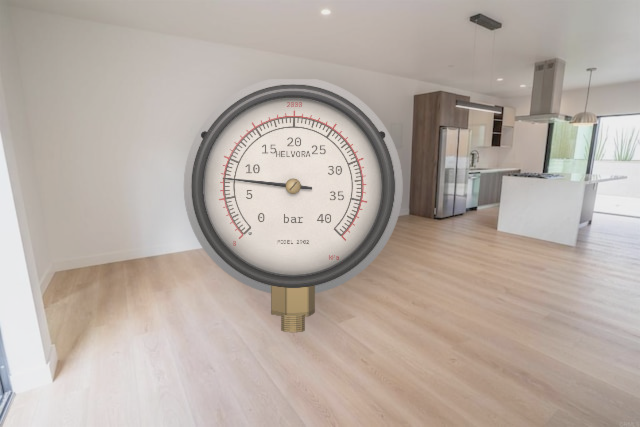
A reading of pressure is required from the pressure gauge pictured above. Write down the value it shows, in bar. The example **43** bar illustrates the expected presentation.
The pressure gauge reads **7.5** bar
